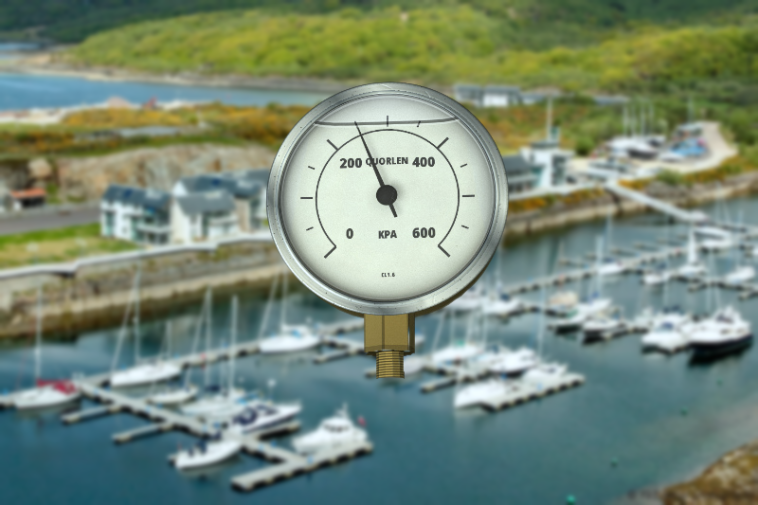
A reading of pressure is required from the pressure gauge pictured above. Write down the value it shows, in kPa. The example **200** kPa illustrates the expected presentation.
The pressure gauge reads **250** kPa
